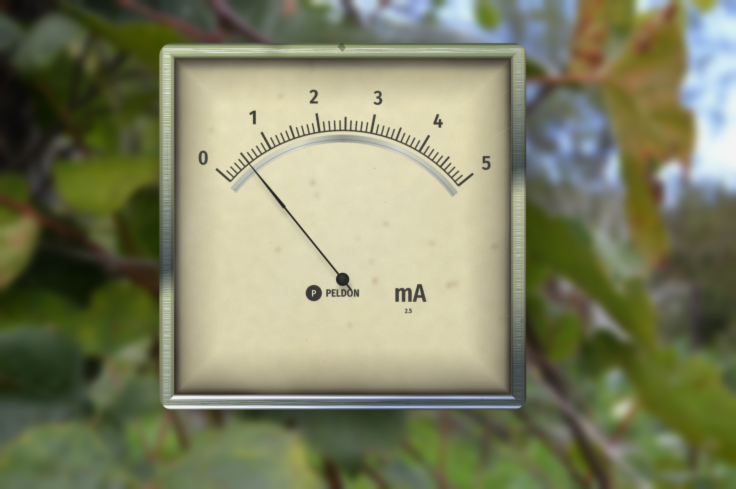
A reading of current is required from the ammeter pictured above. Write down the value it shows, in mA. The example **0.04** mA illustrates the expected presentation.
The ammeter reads **0.5** mA
